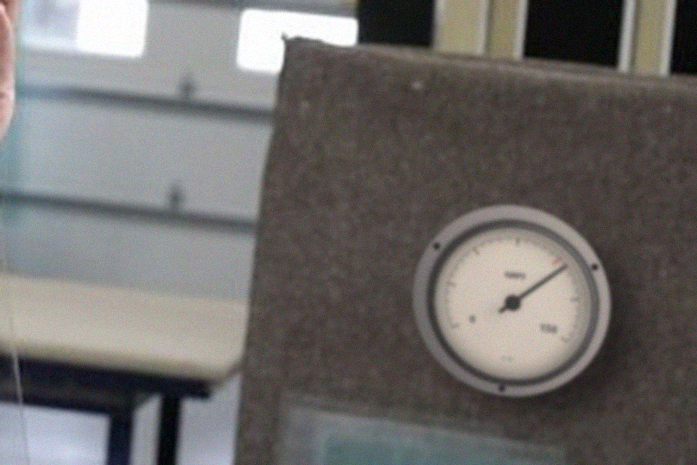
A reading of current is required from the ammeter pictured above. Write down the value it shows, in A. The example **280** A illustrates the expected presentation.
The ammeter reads **105** A
